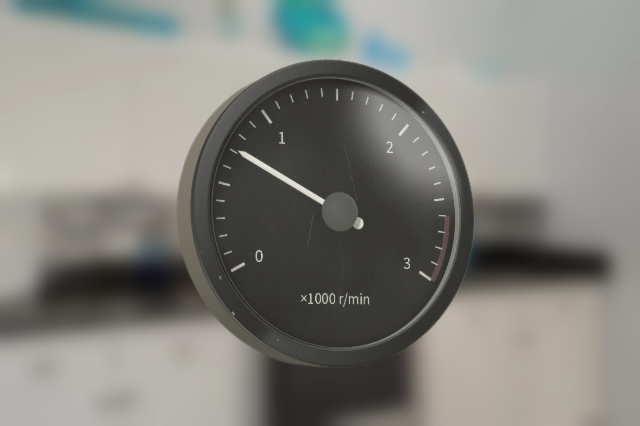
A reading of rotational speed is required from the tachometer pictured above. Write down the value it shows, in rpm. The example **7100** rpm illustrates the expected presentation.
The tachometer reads **700** rpm
